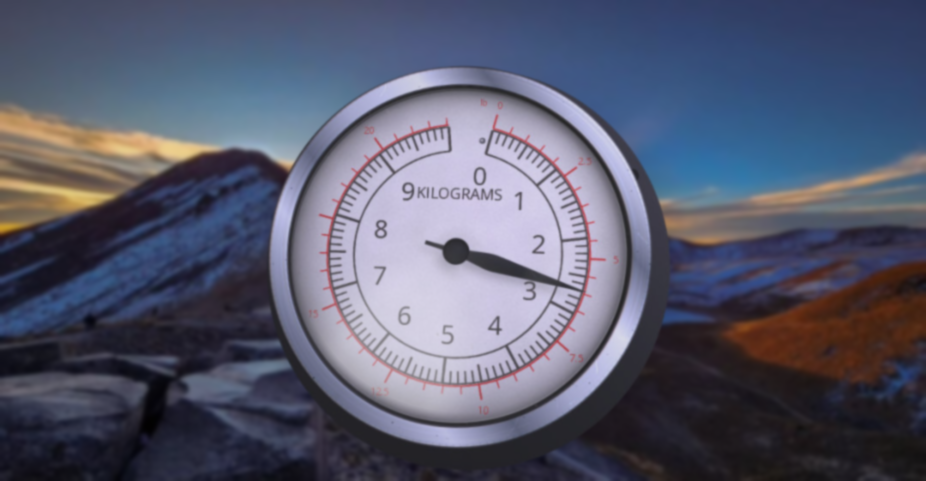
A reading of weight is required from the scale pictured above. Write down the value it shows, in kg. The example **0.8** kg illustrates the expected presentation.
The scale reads **2.7** kg
